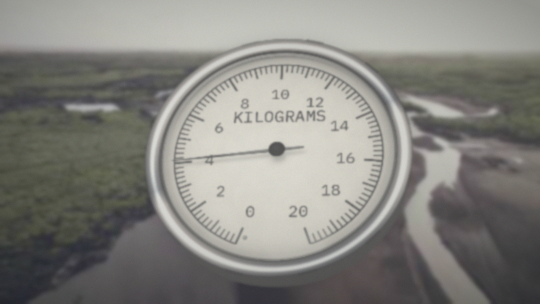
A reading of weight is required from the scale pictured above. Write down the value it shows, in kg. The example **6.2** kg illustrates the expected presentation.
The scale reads **4** kg
